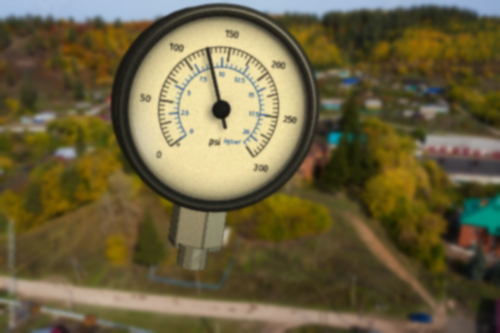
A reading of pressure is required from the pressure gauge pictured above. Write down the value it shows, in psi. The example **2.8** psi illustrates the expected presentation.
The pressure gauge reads **125** psi
